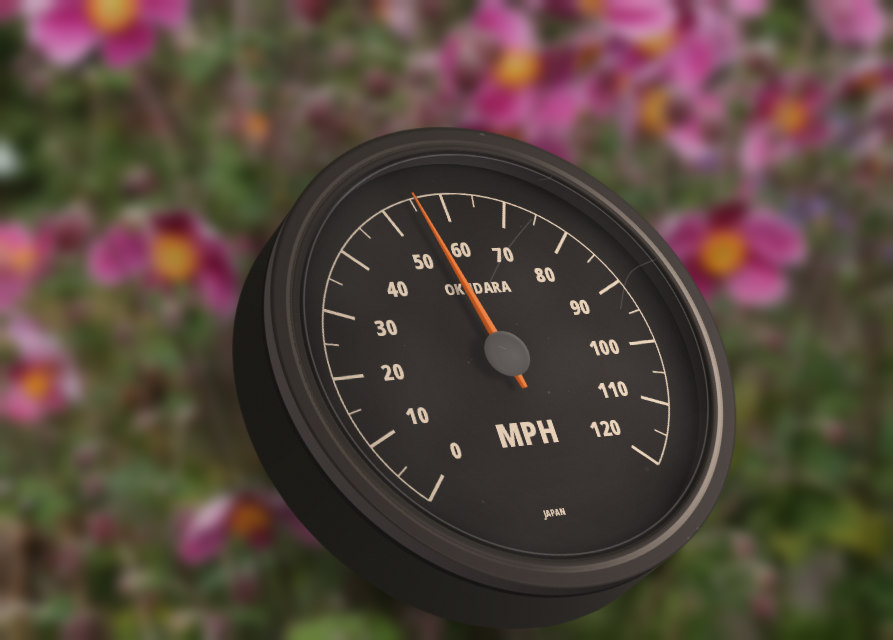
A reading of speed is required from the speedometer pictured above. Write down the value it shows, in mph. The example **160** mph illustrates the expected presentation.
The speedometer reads **55** mph
